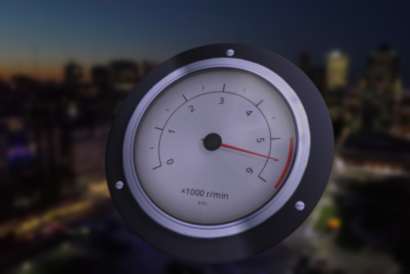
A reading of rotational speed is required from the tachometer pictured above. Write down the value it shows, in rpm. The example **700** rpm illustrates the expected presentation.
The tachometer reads **5500** rpm
